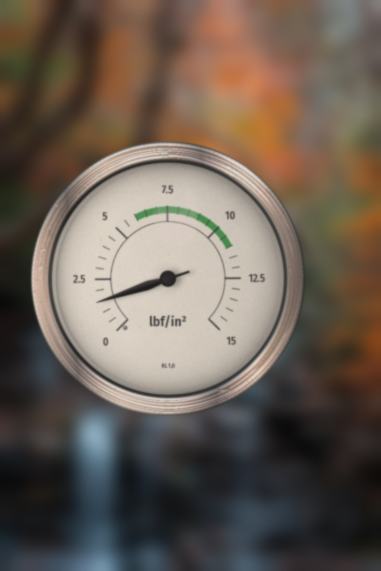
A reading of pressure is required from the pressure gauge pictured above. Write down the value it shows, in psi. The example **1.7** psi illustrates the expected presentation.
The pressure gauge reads **1.5** psi
